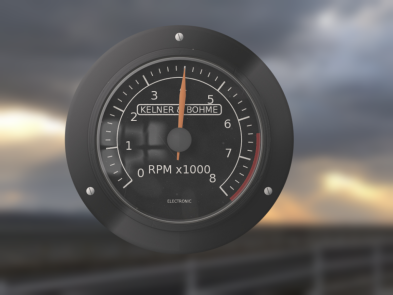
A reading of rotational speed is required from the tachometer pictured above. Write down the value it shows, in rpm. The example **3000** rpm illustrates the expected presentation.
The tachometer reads **4000** rpm
